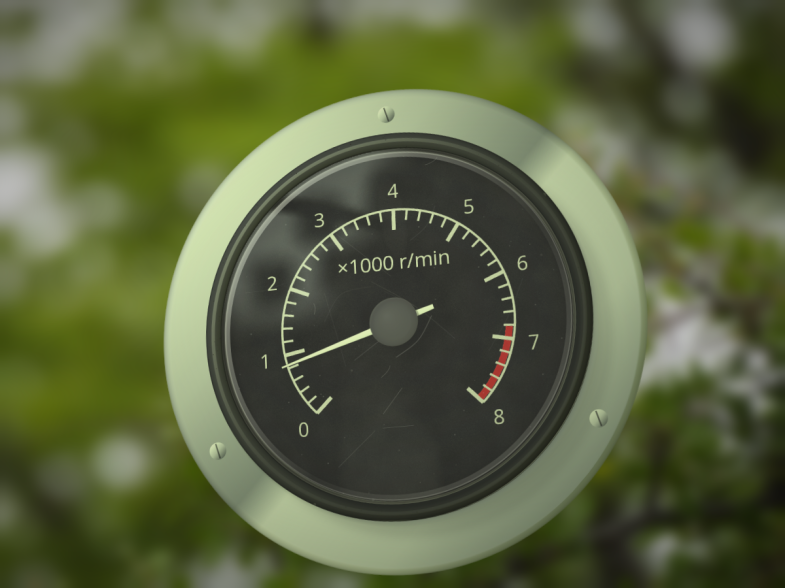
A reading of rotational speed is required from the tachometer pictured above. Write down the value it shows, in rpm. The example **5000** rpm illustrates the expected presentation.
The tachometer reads **800** rpm
